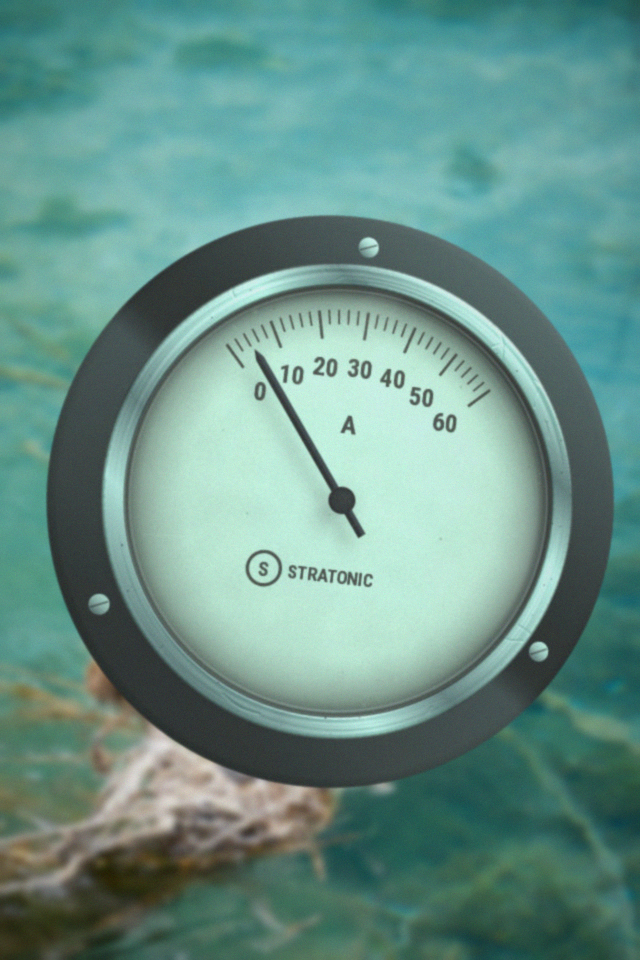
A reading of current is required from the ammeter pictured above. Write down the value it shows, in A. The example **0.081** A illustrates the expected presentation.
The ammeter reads **4** A
